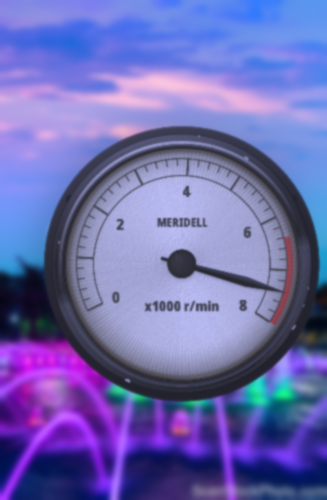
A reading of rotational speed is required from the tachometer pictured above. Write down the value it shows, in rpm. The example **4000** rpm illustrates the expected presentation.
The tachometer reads **7400** rpm
